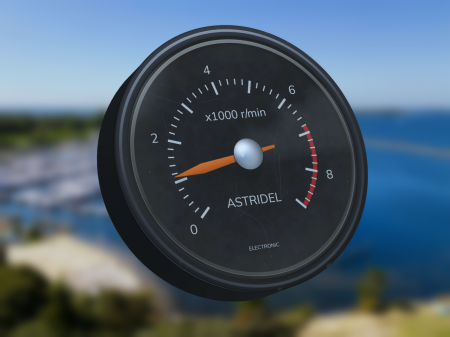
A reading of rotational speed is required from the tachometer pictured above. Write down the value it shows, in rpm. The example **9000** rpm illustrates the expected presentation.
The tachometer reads **1100** rpm
